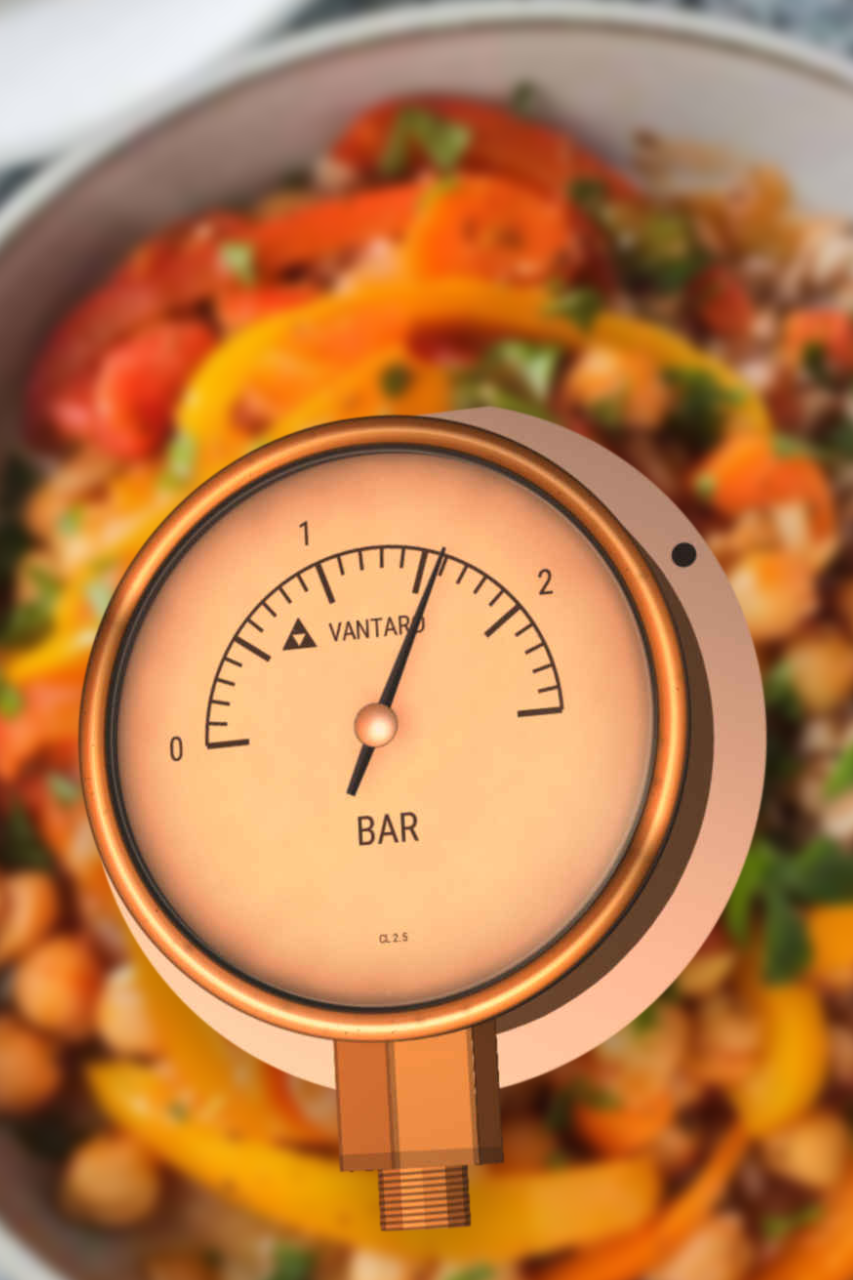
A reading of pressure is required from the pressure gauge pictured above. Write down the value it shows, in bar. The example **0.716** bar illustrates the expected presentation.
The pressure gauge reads **1.6** bar
